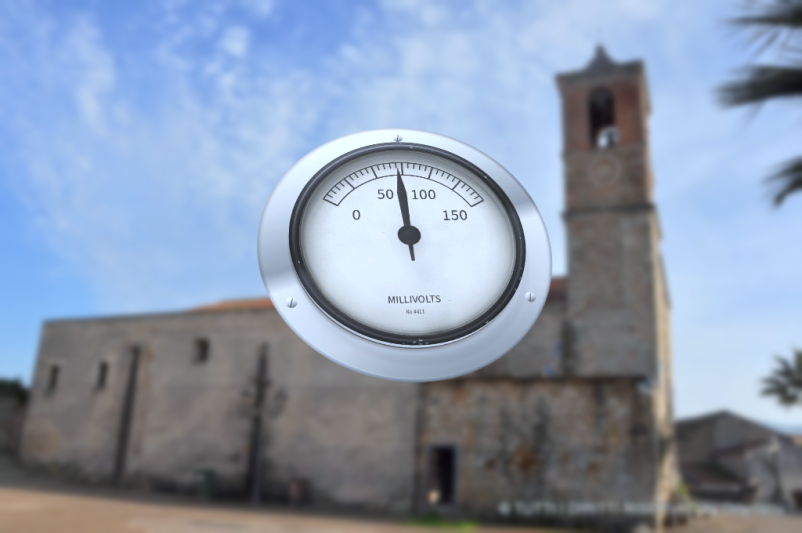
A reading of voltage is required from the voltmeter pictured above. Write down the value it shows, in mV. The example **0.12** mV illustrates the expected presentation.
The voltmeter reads **70** mV
